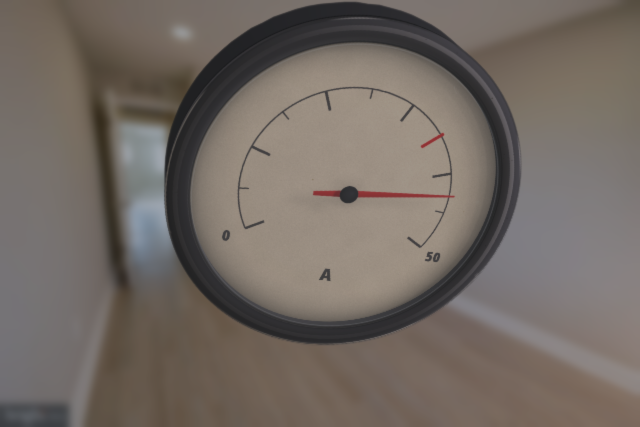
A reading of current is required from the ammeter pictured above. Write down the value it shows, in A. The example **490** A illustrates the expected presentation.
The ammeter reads **42.5** A
